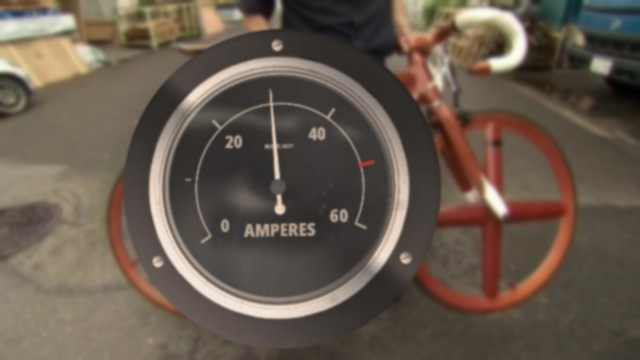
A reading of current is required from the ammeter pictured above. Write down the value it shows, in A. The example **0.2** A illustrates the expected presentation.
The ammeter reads **30** A
